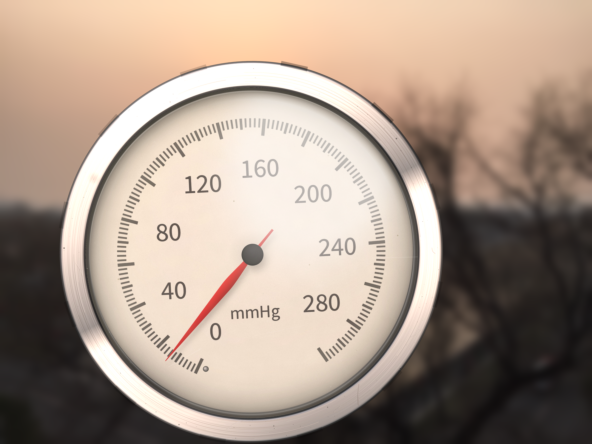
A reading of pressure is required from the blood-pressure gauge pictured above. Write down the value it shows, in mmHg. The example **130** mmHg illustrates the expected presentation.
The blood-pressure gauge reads **14** mmHg
